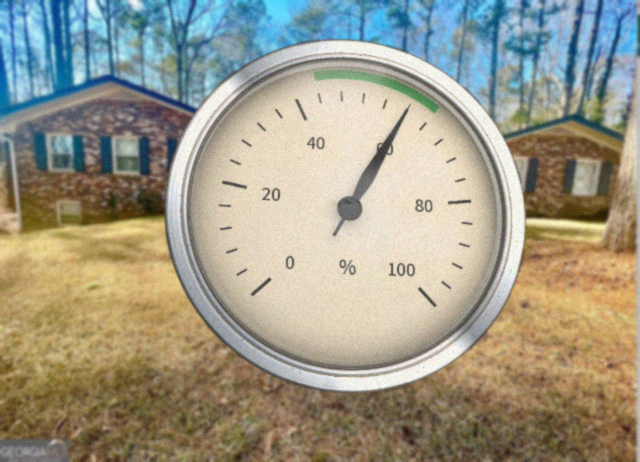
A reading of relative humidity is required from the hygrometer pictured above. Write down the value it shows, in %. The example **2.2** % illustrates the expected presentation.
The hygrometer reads **60** %
